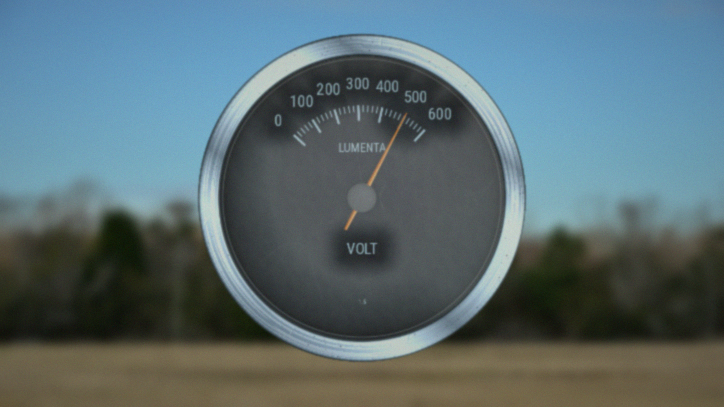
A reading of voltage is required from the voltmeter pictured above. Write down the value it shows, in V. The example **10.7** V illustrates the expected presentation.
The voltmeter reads **500** V
